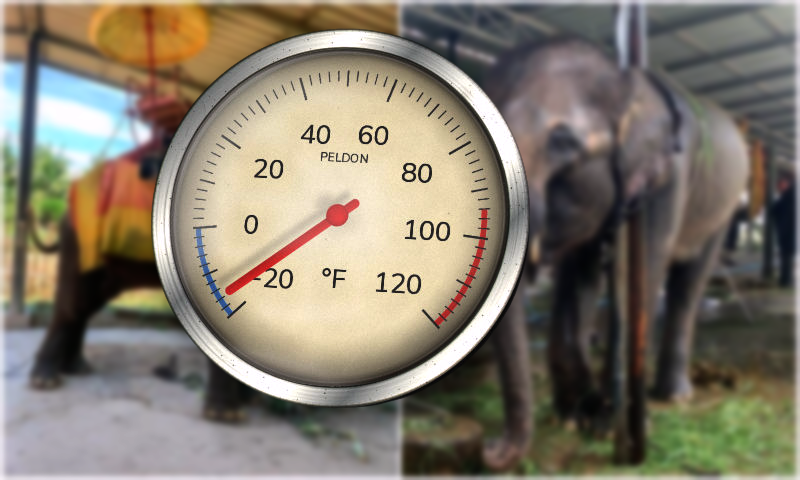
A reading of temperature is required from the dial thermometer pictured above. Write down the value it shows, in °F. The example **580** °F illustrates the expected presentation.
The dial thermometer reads **-16** °F
